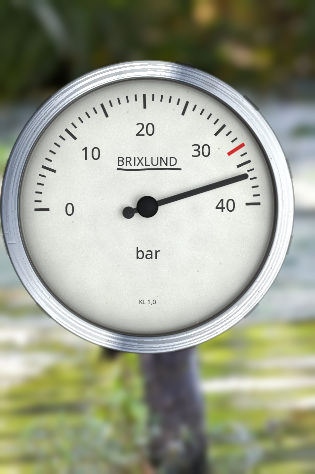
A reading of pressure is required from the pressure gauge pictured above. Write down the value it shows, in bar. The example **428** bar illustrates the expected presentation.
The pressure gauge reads **36.5** bar
